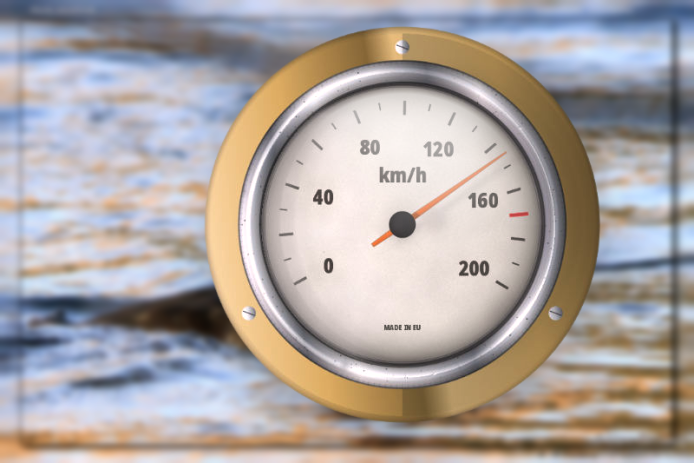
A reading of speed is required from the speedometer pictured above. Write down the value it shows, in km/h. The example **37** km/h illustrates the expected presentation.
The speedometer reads **145** km/h
